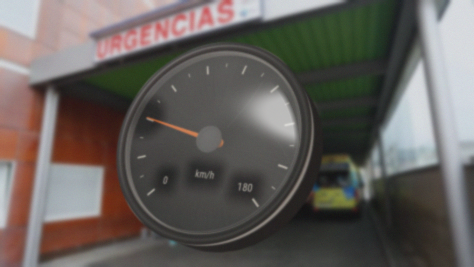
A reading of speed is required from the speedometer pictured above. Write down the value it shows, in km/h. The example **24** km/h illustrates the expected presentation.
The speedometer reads **40** km/h
